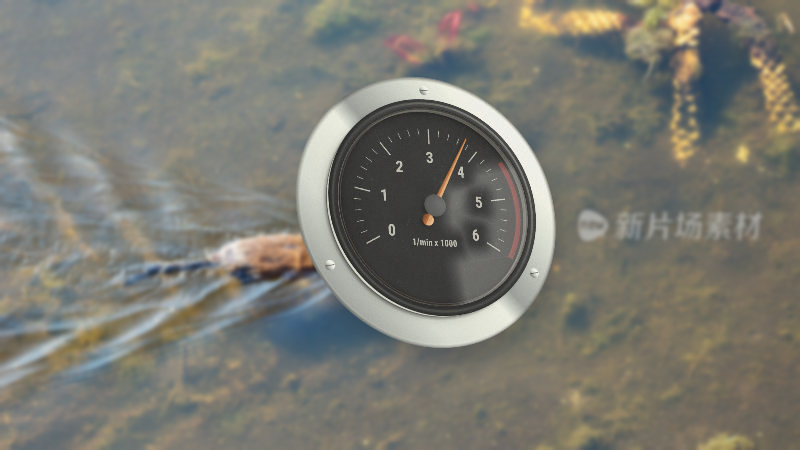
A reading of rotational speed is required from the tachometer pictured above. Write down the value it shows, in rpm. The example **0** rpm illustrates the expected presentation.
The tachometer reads **3700** rpm
